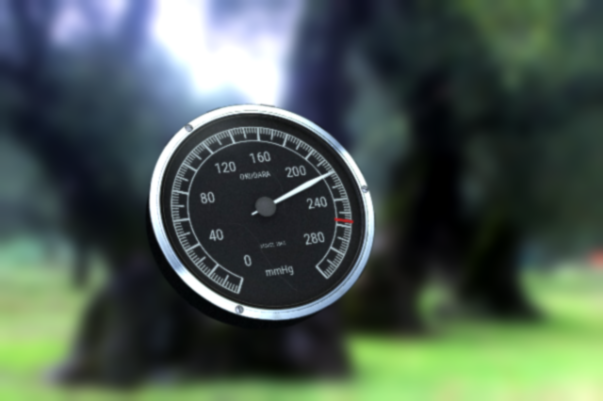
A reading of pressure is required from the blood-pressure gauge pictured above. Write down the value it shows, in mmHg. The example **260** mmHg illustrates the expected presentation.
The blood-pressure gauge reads **220** mmHg
